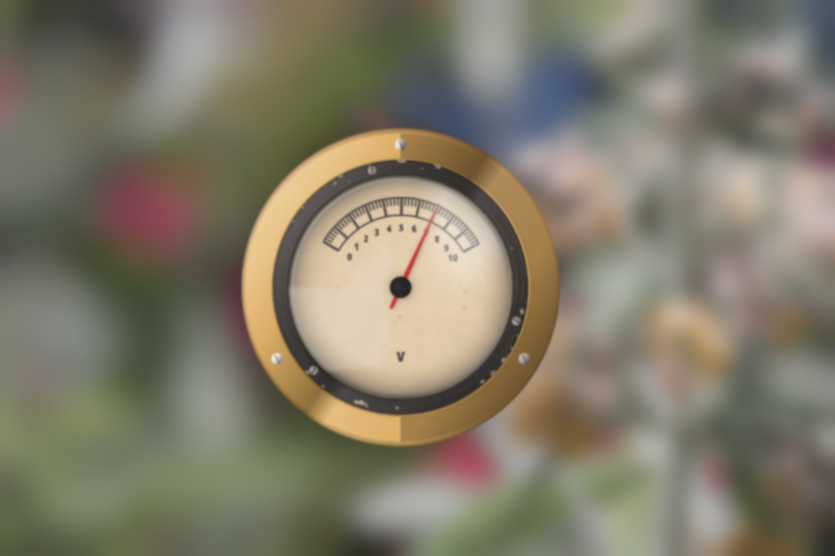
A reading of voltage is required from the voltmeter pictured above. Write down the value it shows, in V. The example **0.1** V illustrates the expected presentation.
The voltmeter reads **7** V
